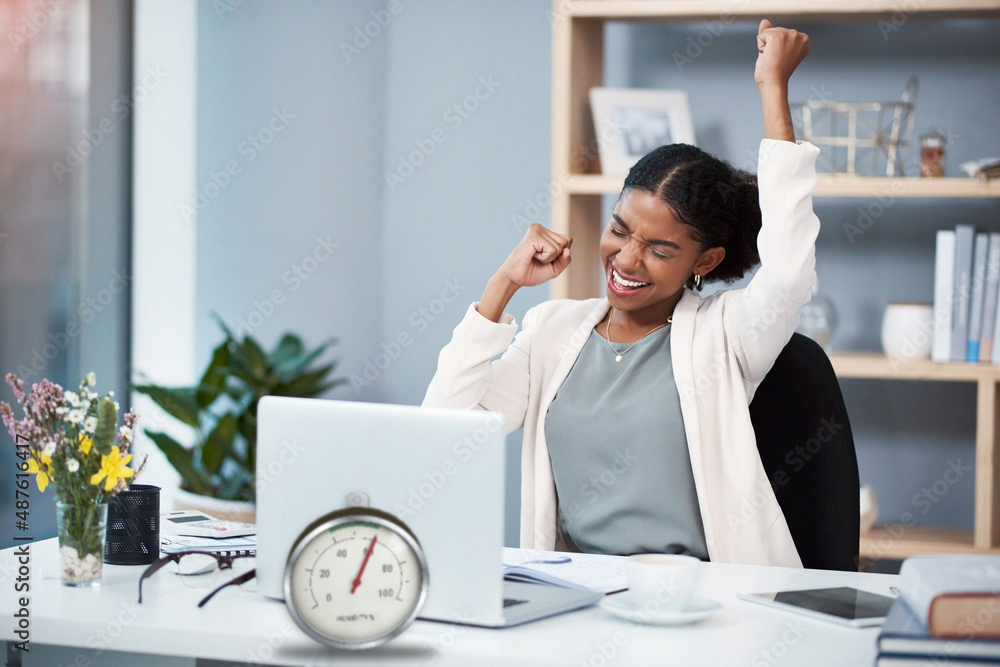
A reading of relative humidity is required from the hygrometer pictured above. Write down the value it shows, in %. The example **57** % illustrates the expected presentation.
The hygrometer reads **60** %
